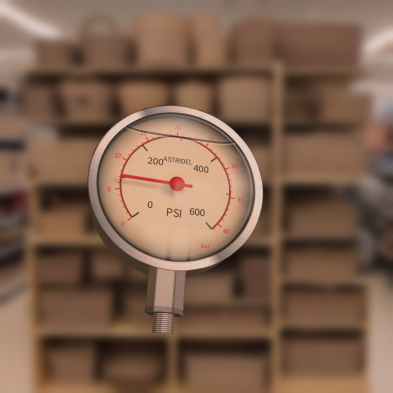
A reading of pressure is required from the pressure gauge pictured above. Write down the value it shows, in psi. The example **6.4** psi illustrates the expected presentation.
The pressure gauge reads **100** psi
